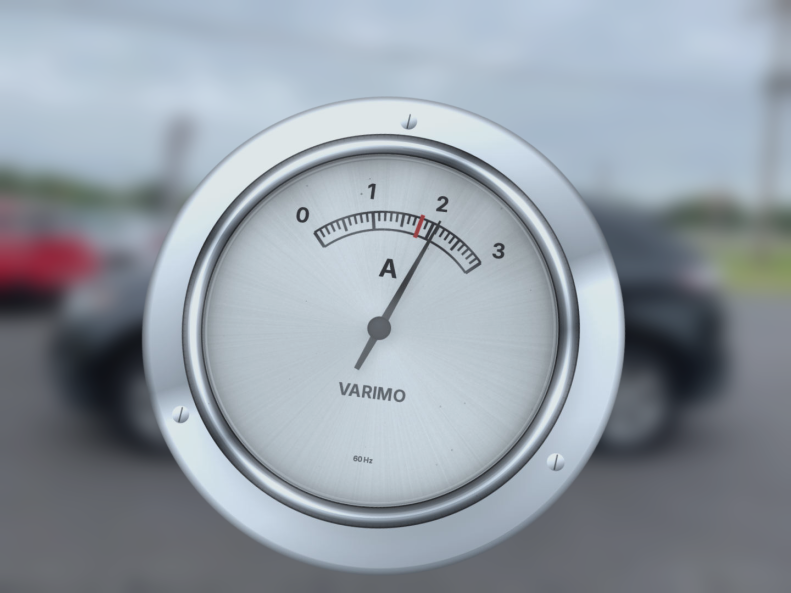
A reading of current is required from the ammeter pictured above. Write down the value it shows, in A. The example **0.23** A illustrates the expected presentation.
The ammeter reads **2.1** A
